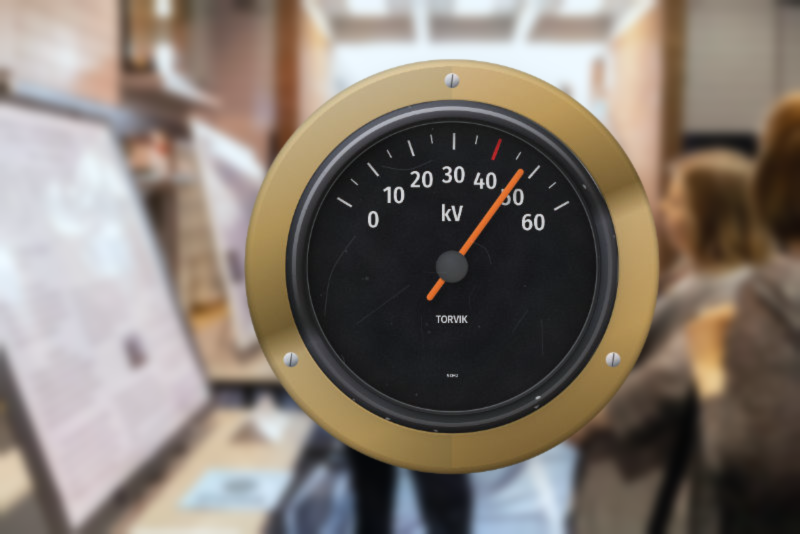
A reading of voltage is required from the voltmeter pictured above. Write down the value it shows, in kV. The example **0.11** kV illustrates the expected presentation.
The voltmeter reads **47.5** kV
